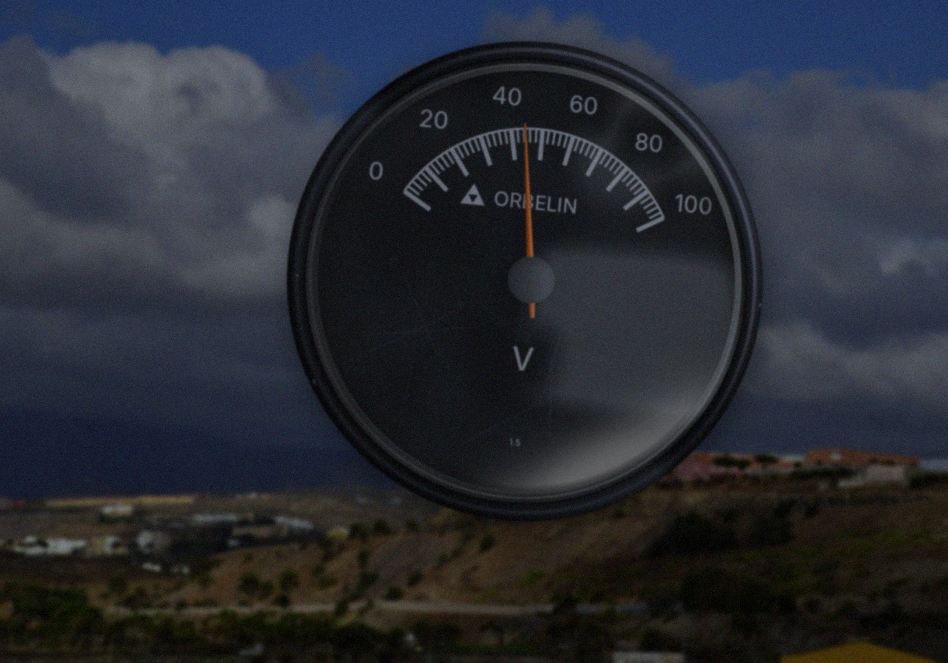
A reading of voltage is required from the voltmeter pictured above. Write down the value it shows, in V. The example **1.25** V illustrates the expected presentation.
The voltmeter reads **44** V
